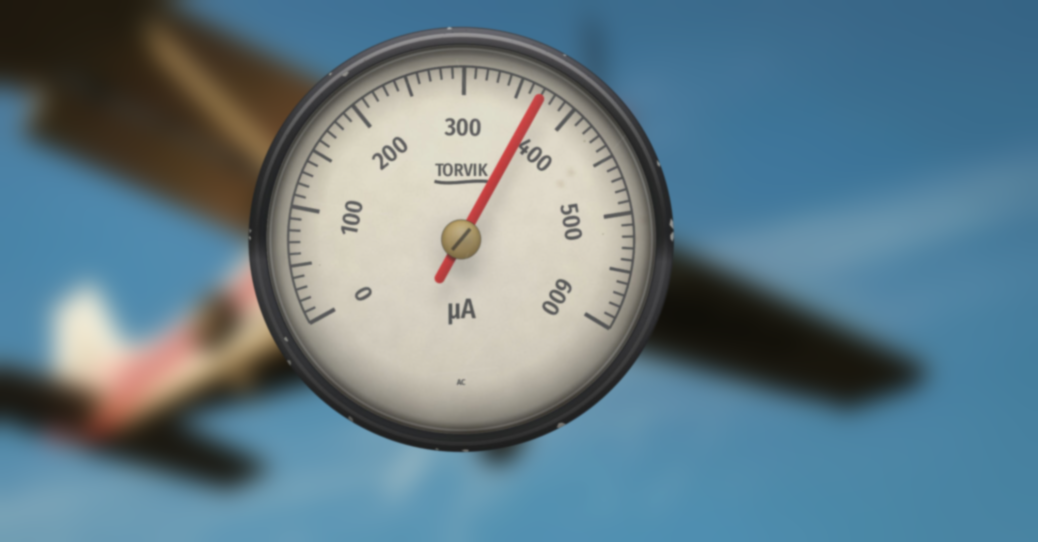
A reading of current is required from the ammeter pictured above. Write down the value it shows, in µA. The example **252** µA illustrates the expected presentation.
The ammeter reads **370** µA
